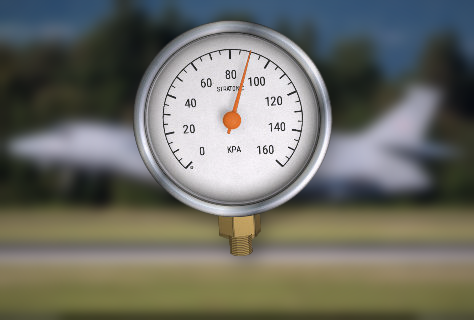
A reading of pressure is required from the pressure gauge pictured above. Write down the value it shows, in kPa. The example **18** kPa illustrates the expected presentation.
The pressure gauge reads **90** kPa
